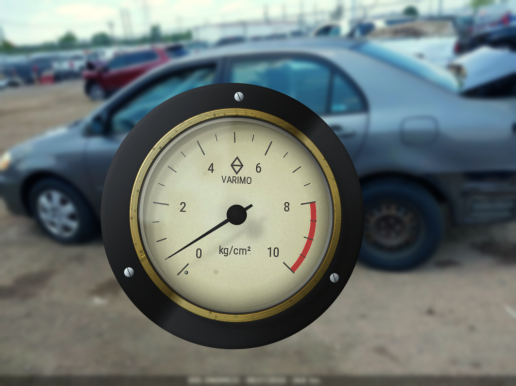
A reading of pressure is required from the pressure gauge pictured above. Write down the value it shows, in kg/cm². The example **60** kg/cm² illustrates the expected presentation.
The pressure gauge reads **0.5** kg/cm²
